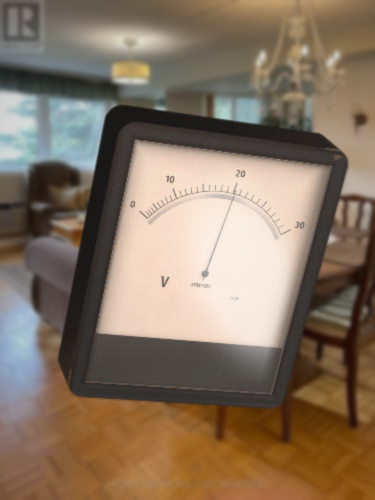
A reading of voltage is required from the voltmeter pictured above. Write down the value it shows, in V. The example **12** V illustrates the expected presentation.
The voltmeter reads **20** V
